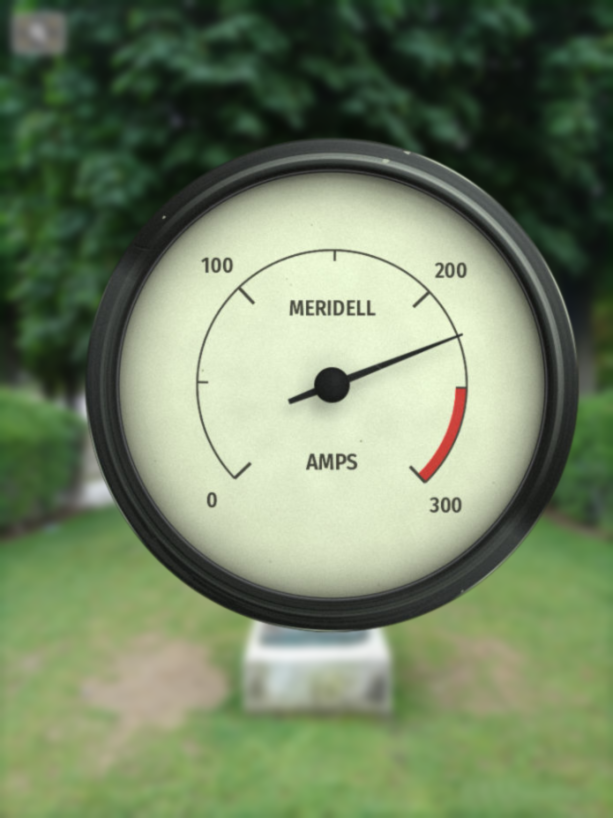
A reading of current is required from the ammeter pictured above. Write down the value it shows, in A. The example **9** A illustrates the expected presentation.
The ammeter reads **225** A
